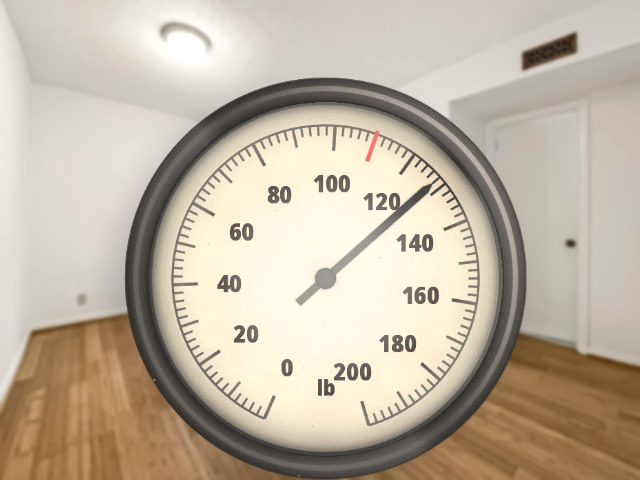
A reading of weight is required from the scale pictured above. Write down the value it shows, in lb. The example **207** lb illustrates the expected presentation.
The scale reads **128** lb
